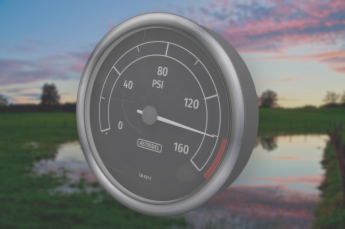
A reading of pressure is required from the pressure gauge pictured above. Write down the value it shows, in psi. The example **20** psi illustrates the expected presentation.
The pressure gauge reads **140** psi
